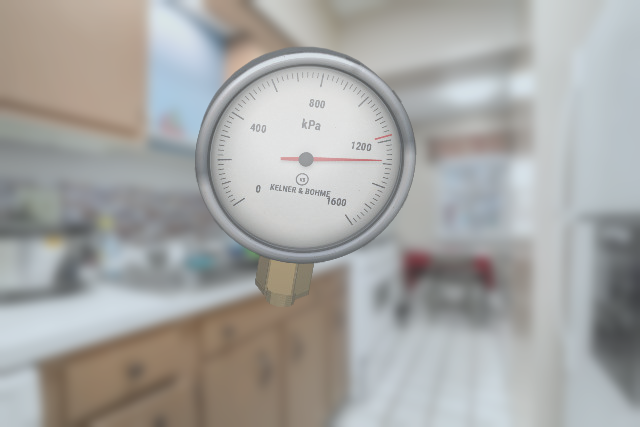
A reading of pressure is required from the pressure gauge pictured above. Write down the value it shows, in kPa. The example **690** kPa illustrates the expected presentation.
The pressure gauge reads **1280** kPa
